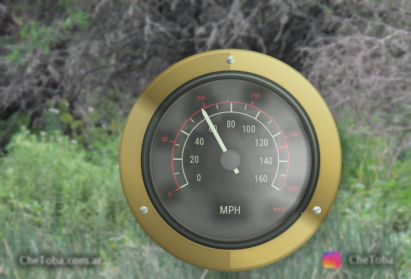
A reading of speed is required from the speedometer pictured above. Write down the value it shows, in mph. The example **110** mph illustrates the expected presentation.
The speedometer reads **60** mph
